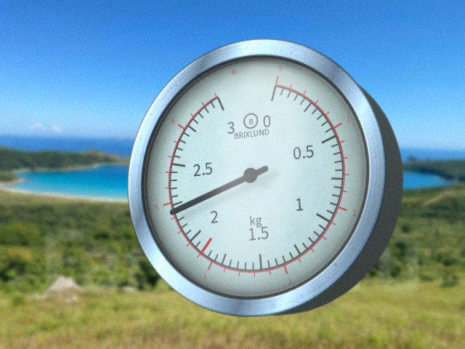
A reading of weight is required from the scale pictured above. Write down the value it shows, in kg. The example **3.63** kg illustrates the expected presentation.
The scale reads **2.2** kg
